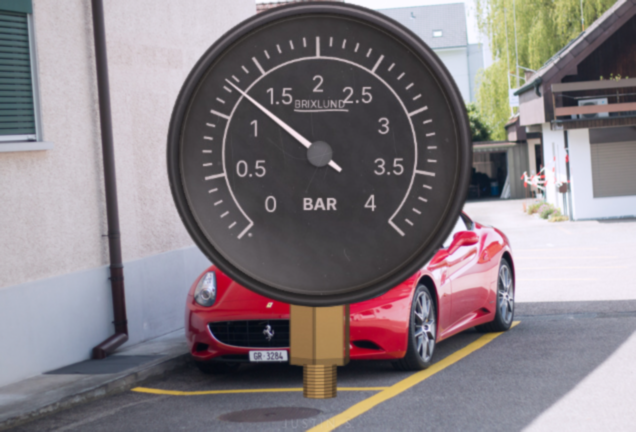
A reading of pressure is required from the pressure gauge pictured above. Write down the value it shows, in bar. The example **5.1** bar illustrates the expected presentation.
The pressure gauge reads **1.25** bar
